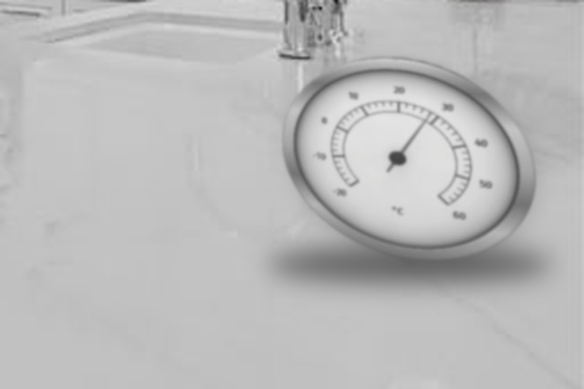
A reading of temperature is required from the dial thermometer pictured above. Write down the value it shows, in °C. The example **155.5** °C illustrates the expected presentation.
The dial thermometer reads **28** °C
